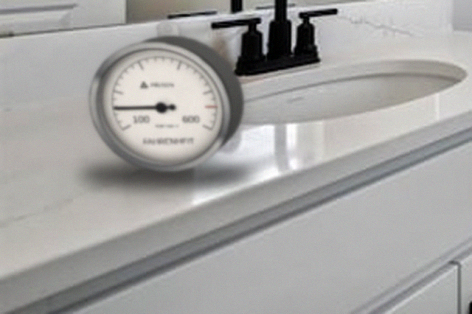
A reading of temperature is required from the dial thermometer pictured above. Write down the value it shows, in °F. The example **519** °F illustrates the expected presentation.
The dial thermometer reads **160** °F
